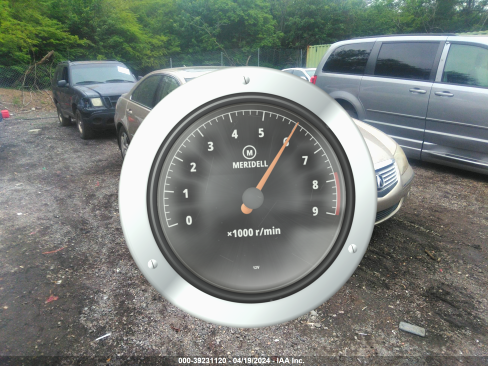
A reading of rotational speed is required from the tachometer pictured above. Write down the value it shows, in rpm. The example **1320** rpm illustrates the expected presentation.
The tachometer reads **6000** rpm
